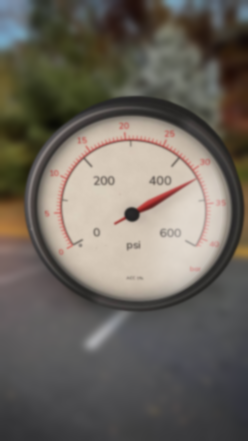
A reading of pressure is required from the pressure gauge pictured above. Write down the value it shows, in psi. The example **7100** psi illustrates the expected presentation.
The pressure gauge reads **450** psi
